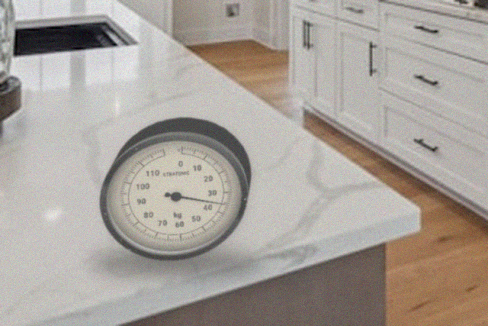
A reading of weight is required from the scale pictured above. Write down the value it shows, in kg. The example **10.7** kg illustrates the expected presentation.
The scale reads **35** kg
